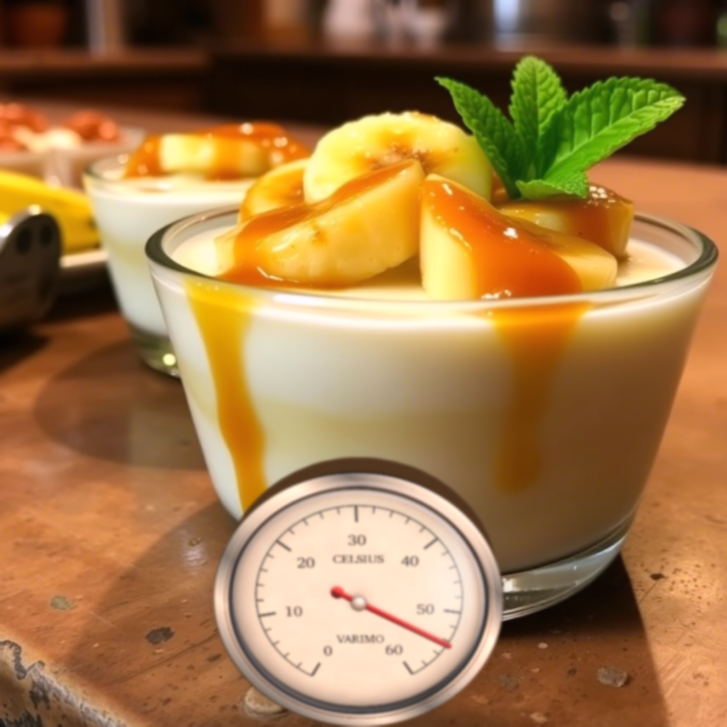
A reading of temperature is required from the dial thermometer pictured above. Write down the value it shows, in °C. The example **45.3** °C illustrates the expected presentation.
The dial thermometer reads **54** °C
